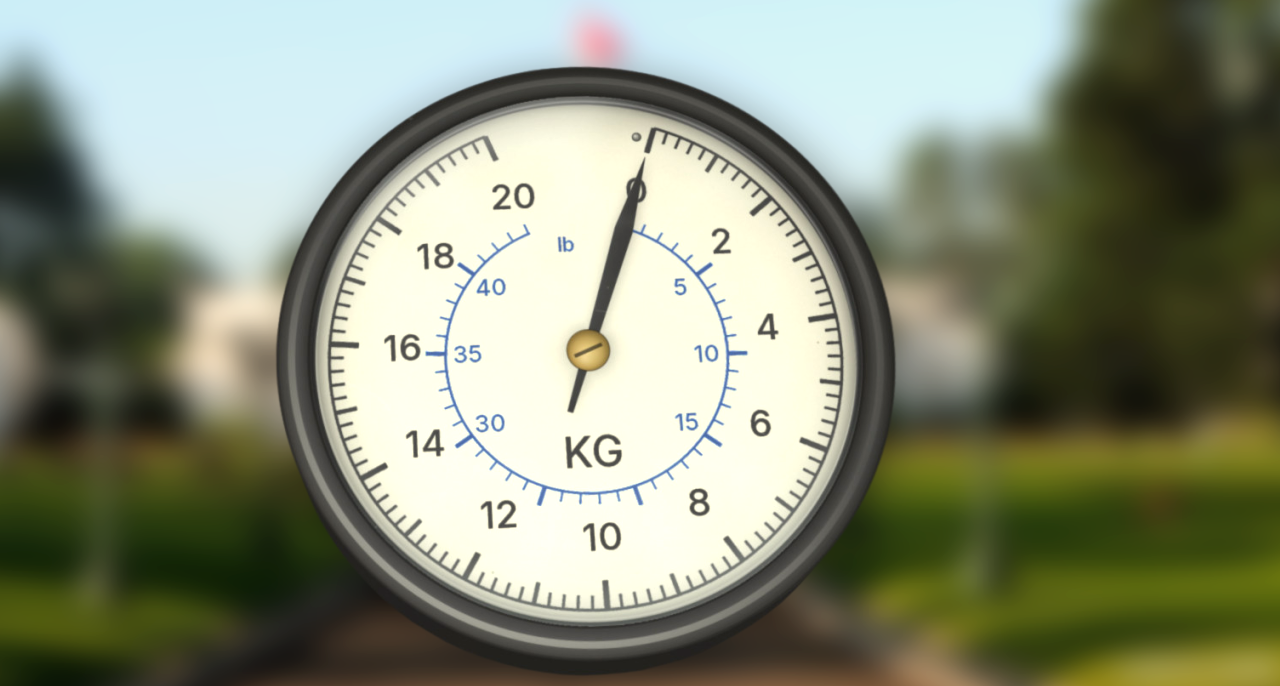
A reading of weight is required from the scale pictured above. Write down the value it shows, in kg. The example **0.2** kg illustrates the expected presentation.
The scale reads **0** kg
